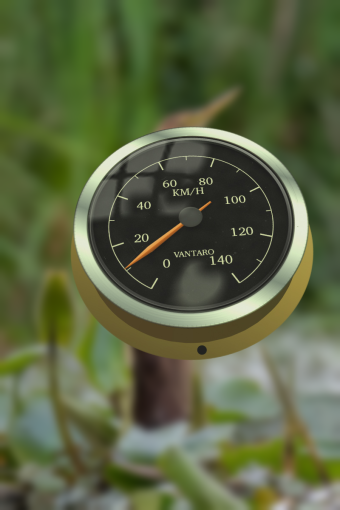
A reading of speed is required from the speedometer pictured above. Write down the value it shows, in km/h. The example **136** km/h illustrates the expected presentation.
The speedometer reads **10** km/h
